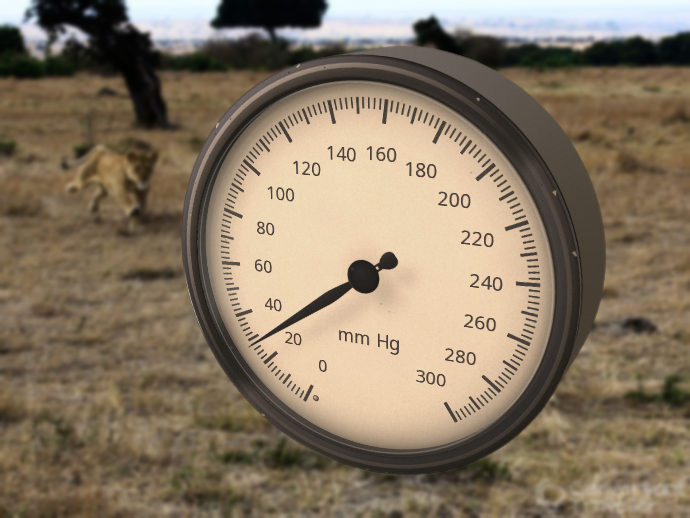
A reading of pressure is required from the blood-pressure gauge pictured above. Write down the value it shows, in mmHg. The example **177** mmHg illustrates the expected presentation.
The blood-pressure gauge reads **28** mmHg
